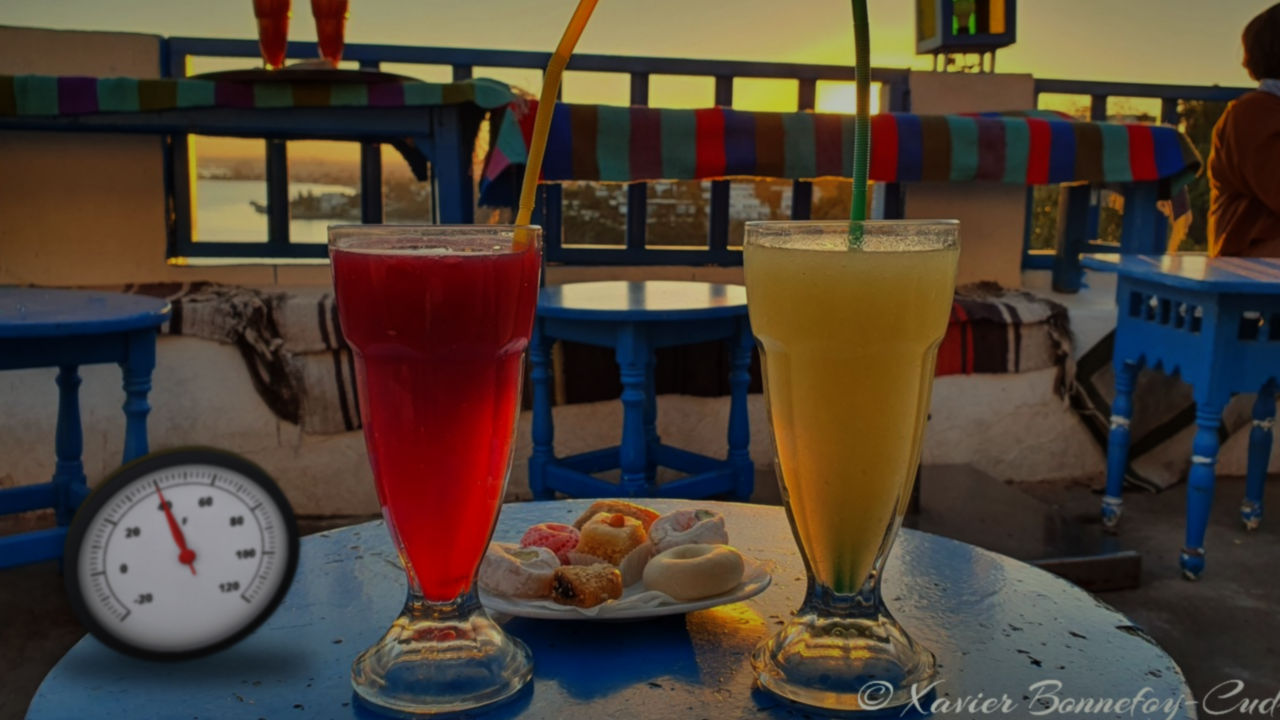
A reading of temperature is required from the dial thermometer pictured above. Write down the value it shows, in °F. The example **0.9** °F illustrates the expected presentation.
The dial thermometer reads **40** °F
